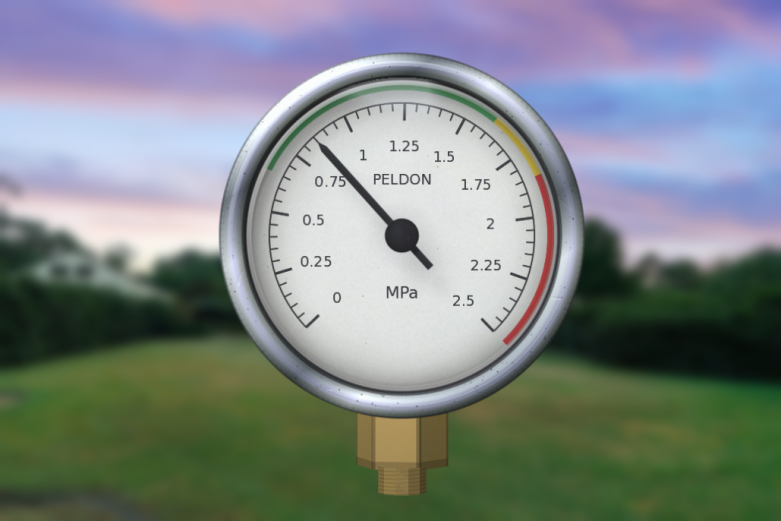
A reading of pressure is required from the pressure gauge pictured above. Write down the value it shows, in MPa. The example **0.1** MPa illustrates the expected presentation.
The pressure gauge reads **0.85** MPa
